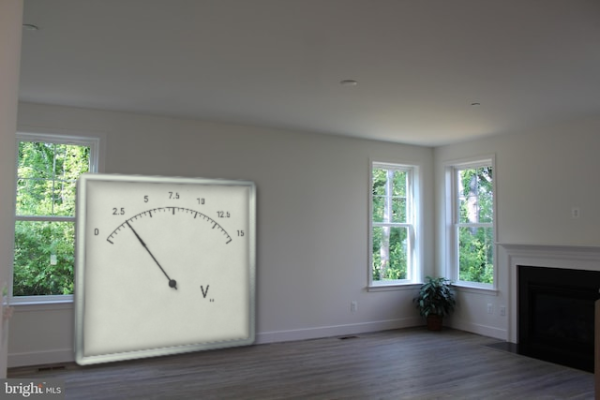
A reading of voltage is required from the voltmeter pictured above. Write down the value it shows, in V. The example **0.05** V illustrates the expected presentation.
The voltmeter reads **2.5** V
